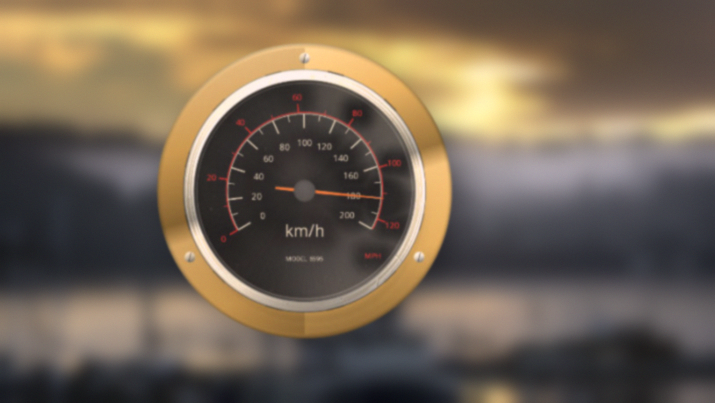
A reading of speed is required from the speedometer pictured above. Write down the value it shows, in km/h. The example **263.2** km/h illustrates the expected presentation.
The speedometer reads **180** km/h
